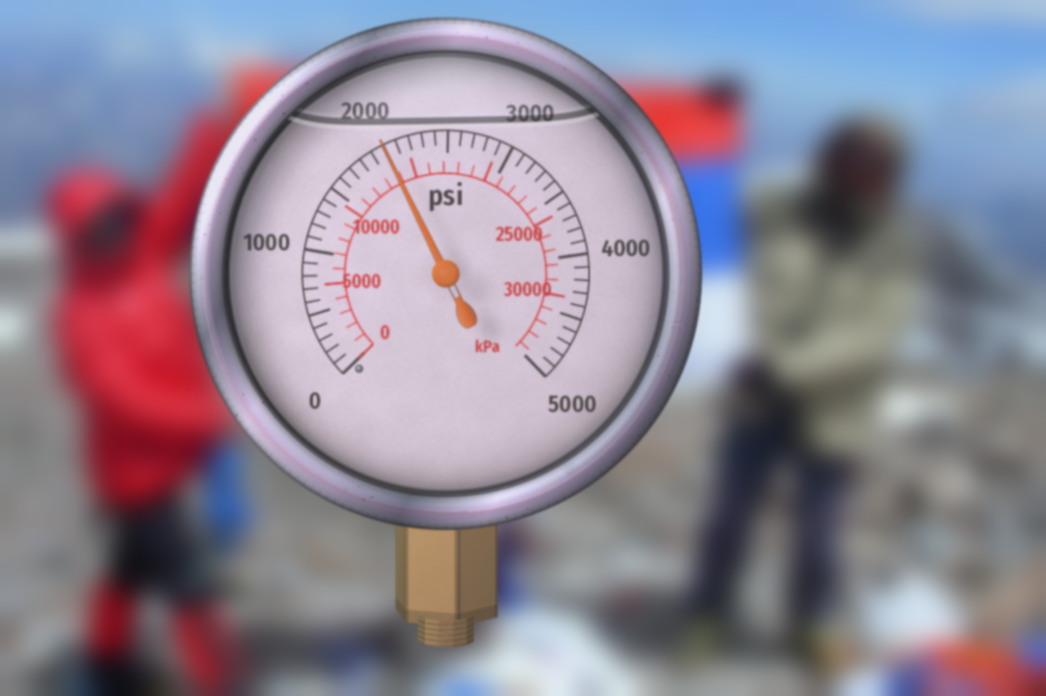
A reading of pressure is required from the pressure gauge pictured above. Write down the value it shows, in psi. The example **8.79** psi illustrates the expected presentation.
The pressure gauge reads **2000** psi
